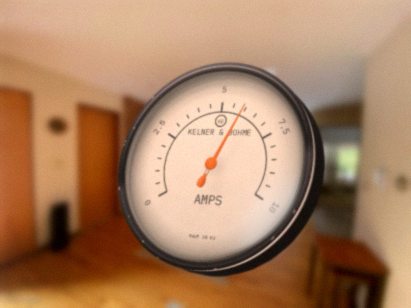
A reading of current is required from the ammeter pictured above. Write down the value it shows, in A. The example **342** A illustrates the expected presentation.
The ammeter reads **6** A
